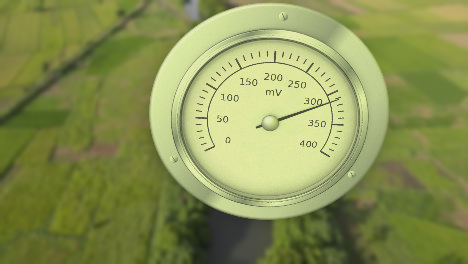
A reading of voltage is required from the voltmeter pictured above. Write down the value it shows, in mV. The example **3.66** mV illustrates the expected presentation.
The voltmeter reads **310** mV
